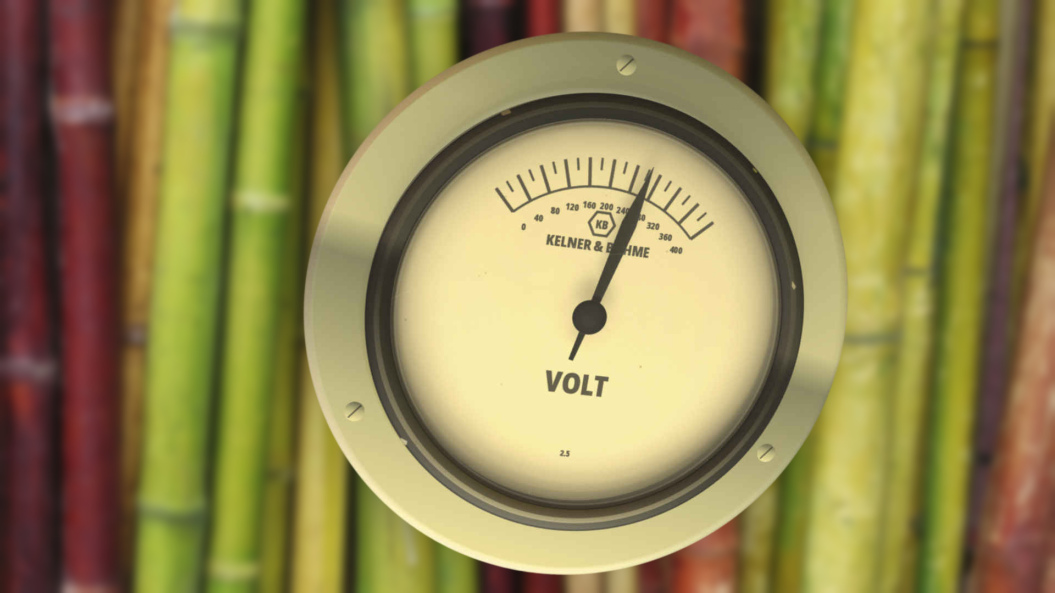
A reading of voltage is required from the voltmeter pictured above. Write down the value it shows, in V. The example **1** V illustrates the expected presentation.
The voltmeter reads **260** V
